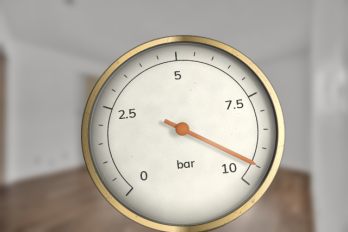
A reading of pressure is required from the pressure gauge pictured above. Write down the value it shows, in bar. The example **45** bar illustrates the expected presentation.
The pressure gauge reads **9.5** bar
